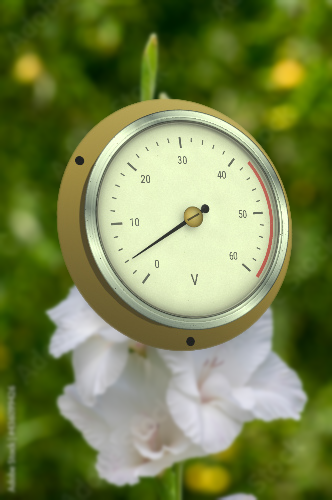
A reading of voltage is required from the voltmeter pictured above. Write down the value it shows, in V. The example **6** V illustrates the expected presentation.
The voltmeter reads **4** V
